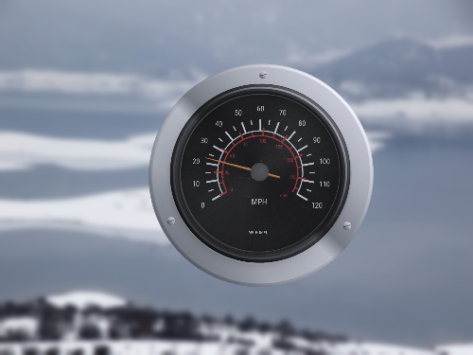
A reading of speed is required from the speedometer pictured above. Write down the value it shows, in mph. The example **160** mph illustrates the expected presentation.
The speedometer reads **22.5** mph
